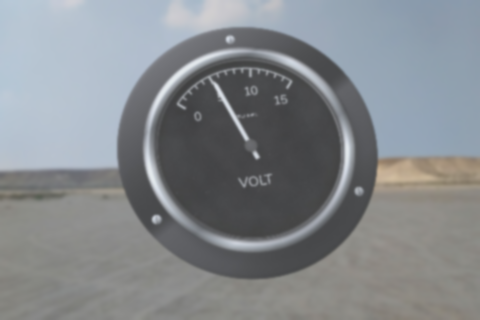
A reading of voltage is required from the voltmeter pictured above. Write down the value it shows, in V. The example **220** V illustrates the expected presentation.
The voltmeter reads **5** V
